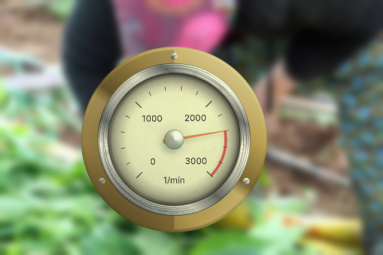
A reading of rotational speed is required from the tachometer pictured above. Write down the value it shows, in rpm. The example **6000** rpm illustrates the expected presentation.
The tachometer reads **2400** rpm
